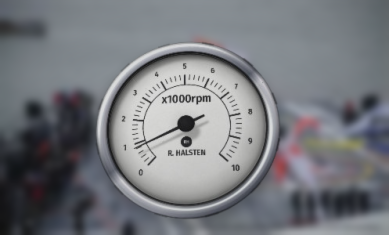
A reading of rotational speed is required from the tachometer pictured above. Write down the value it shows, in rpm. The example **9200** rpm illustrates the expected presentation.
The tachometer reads **800** rpm
